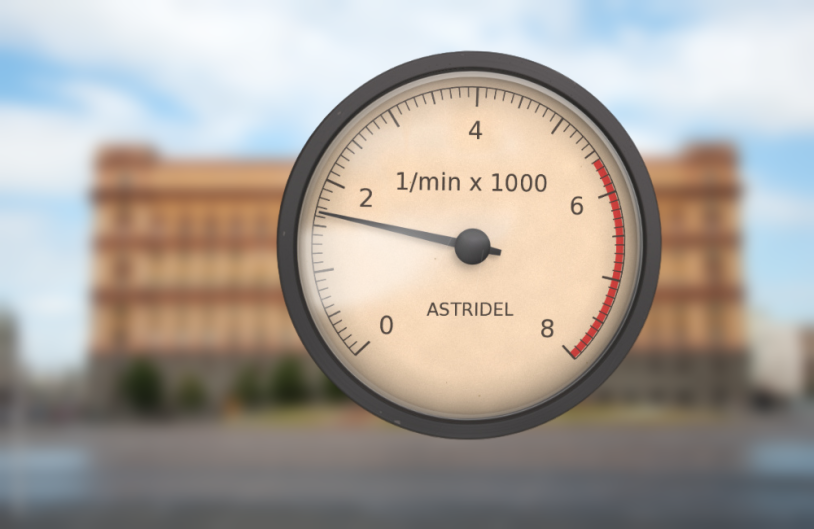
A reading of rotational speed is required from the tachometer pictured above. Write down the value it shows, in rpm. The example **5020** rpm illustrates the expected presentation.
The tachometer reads **1650** rpm
